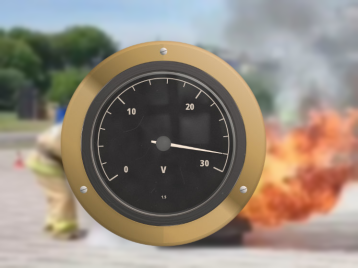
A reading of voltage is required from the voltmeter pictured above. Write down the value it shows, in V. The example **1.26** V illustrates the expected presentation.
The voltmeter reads **28** V
